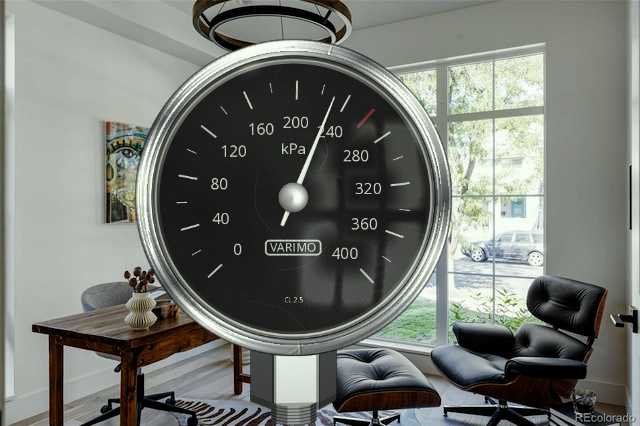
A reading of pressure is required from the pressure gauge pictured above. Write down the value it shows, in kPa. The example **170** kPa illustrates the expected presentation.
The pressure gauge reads **230** kPa
